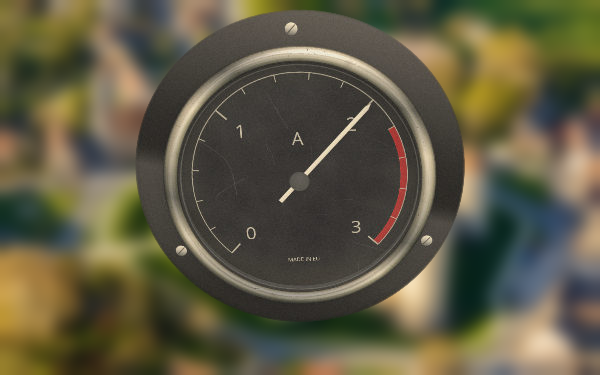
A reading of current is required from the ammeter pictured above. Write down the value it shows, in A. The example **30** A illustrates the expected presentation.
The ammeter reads **2** A
